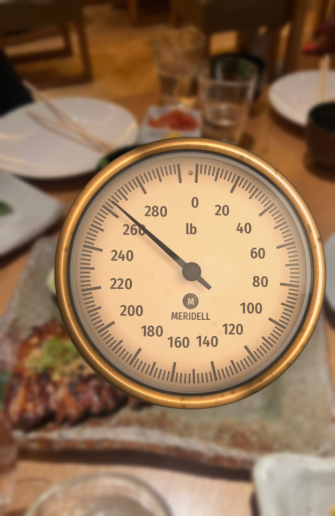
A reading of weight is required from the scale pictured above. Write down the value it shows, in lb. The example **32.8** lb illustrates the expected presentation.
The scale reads **264** lb
